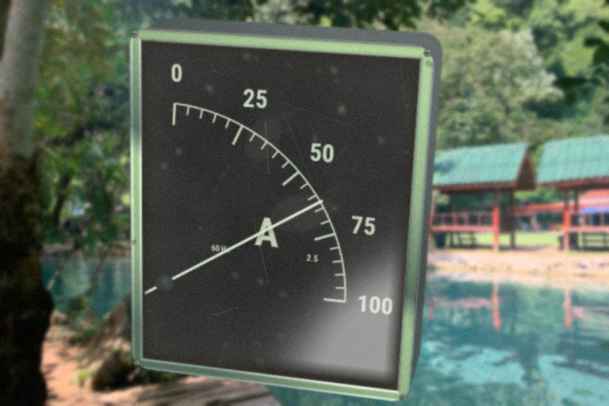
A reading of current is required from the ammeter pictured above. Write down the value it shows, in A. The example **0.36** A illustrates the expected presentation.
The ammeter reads **62.5** A
